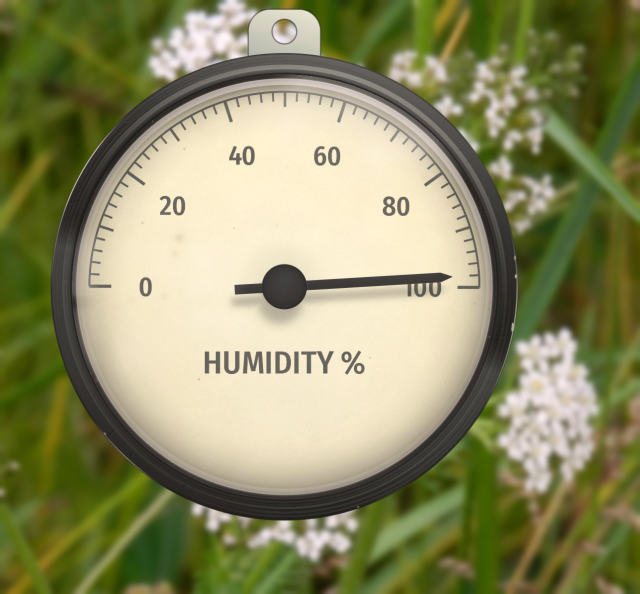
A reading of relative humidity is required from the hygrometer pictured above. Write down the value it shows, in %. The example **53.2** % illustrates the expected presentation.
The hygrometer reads **98** %
